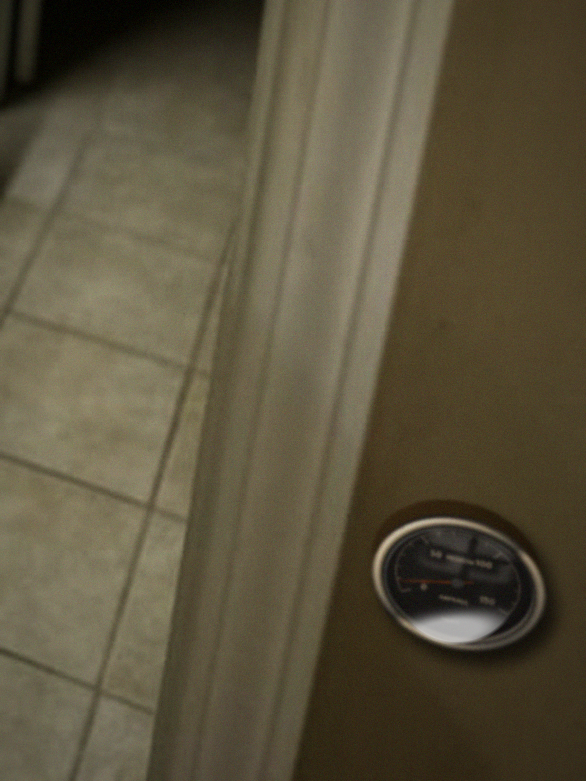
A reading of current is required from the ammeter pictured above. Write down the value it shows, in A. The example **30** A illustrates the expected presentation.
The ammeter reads **10** A
